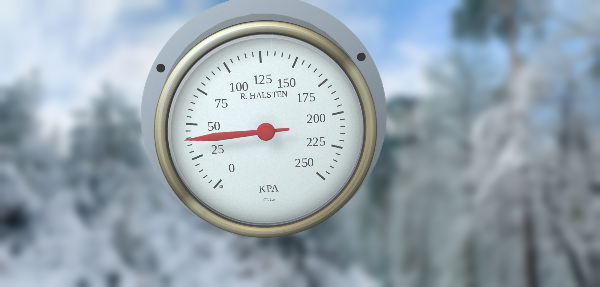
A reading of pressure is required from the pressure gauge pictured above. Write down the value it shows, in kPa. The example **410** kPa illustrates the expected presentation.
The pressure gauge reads **40** kPa
